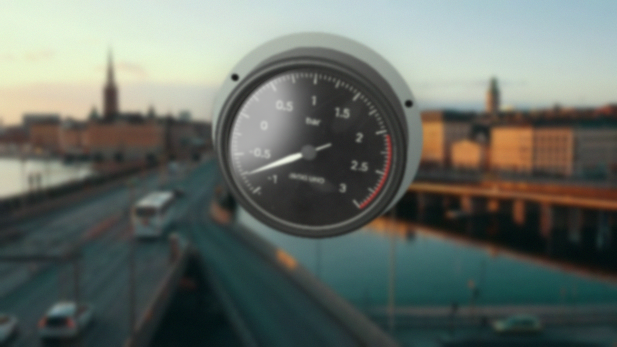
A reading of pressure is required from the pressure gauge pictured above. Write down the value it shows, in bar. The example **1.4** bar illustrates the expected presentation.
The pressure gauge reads **-0.75** bar
